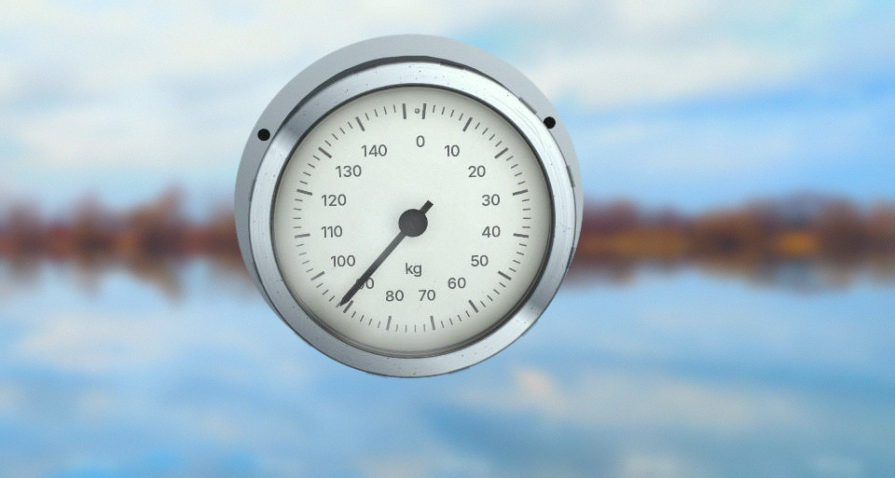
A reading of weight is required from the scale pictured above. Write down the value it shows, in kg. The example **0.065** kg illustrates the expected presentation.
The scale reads **92** kg
